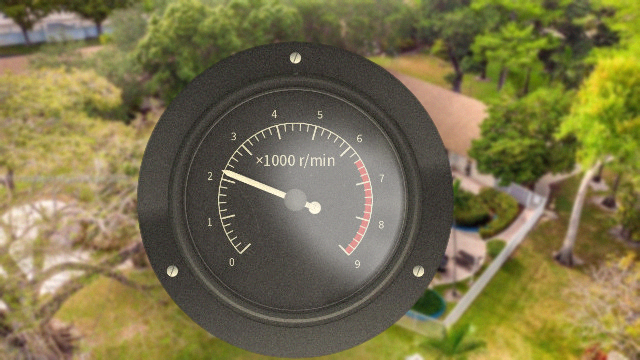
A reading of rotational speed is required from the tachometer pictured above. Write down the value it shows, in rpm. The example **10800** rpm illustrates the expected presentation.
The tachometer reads **2200** rpm
